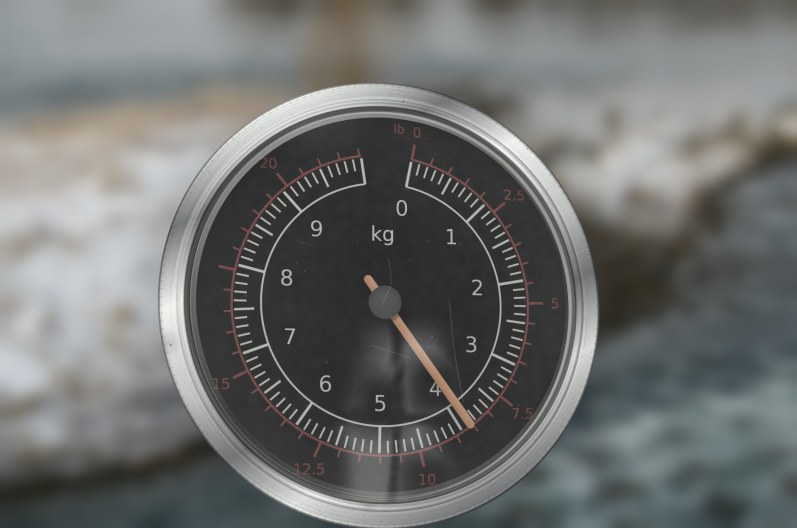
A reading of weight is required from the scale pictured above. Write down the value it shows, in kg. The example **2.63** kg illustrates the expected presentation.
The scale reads **3.9** kg
